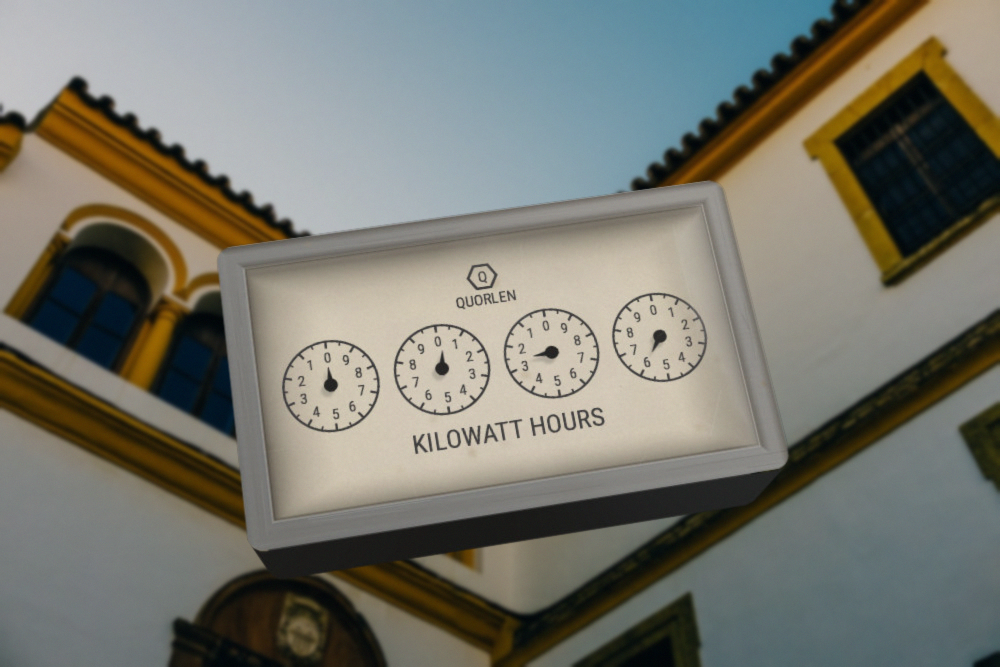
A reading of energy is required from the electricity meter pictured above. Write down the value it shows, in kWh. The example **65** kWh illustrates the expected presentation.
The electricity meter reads **26** kWh
